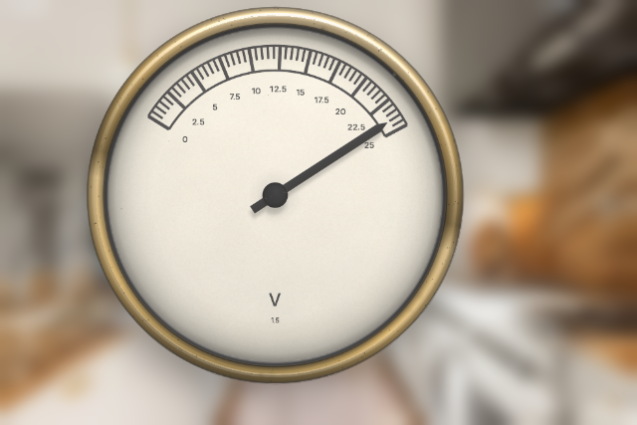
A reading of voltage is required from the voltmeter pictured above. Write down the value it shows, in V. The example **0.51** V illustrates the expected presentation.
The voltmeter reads **24** V
